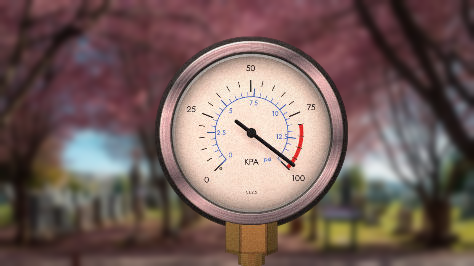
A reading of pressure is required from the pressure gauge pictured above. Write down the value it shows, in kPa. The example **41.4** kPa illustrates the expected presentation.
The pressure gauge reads **97.5** kPa
